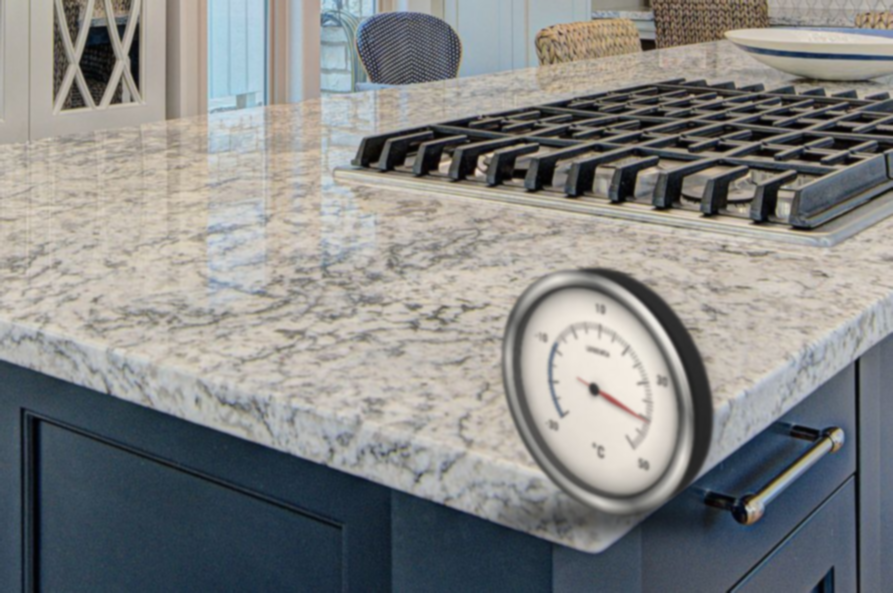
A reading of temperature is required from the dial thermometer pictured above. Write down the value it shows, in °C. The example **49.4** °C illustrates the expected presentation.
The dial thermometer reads **40** °C
